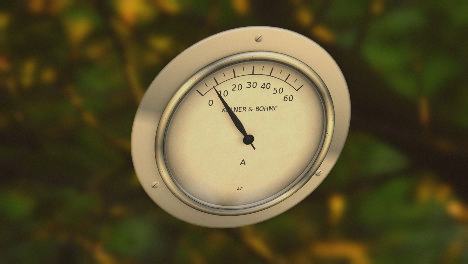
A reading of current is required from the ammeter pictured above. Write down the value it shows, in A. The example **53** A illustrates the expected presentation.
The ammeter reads **7.5** A
